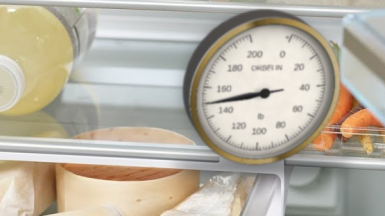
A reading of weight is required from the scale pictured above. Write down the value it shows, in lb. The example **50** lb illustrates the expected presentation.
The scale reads **150** lb
